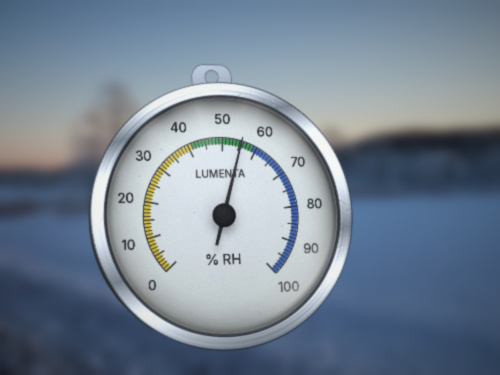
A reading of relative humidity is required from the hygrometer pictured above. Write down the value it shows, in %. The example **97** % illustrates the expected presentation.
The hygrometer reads **55** %
